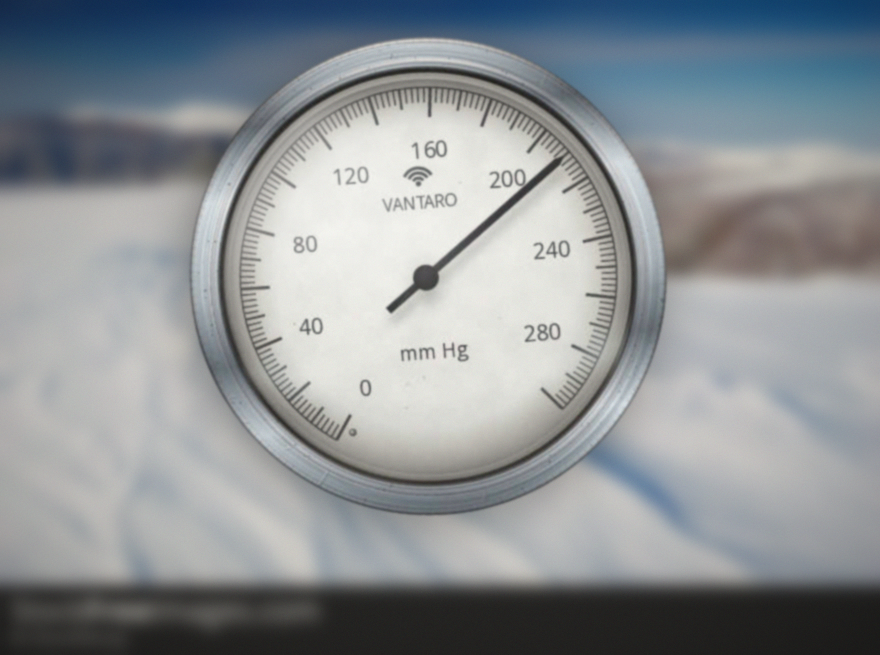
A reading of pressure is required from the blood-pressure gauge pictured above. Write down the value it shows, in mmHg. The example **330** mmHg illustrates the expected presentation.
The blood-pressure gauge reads **210** mmHg
